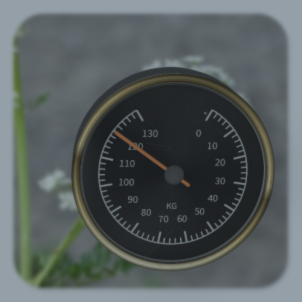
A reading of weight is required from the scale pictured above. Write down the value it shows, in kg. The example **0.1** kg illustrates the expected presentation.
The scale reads **120** kg
